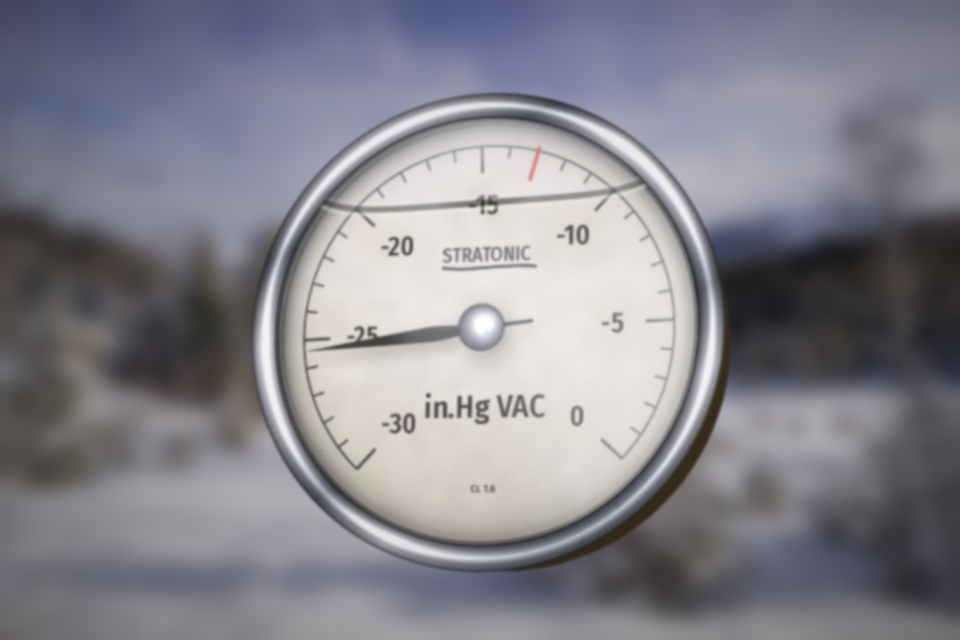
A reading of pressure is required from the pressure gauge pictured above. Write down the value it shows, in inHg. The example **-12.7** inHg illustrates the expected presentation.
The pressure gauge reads **-25.5** inHg
